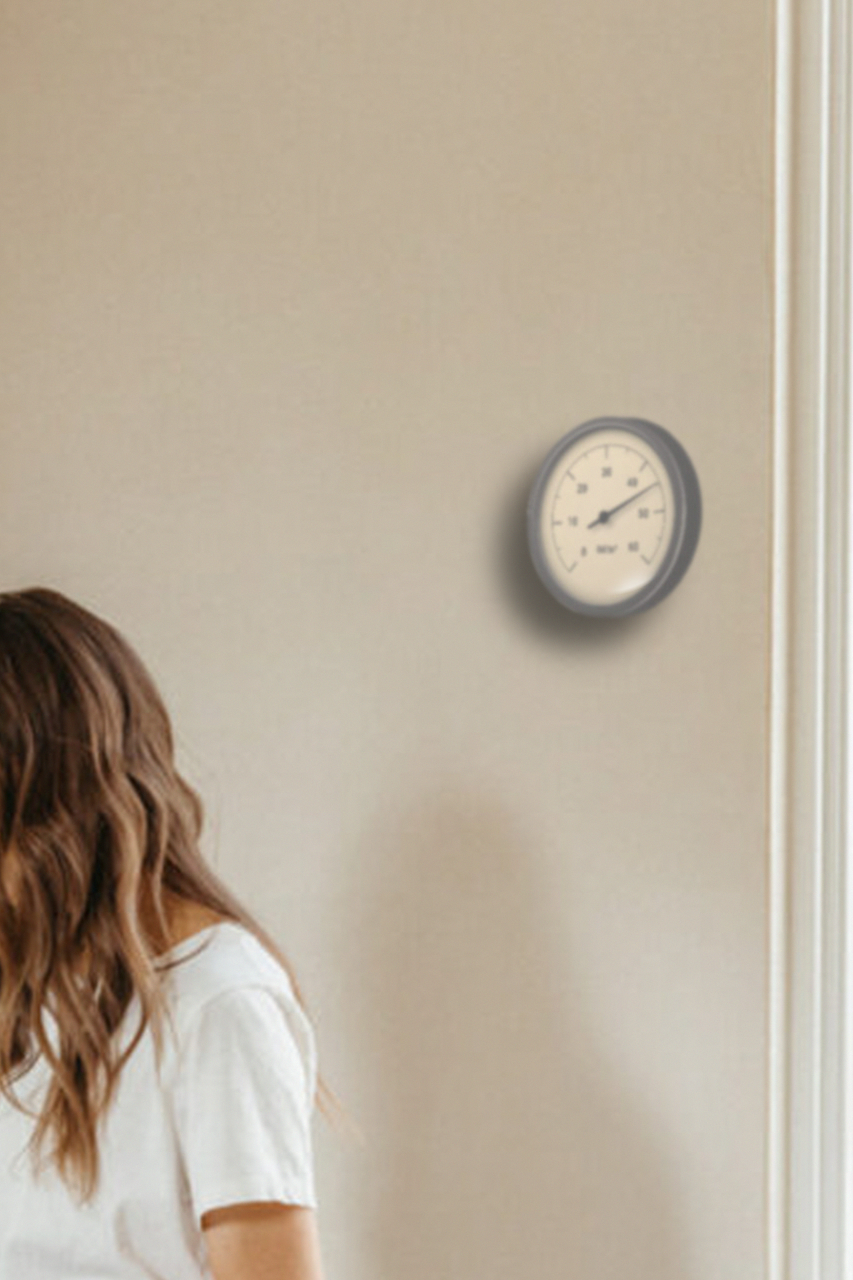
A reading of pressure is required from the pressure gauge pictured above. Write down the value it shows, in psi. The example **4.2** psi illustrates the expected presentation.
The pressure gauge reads **45** psi
